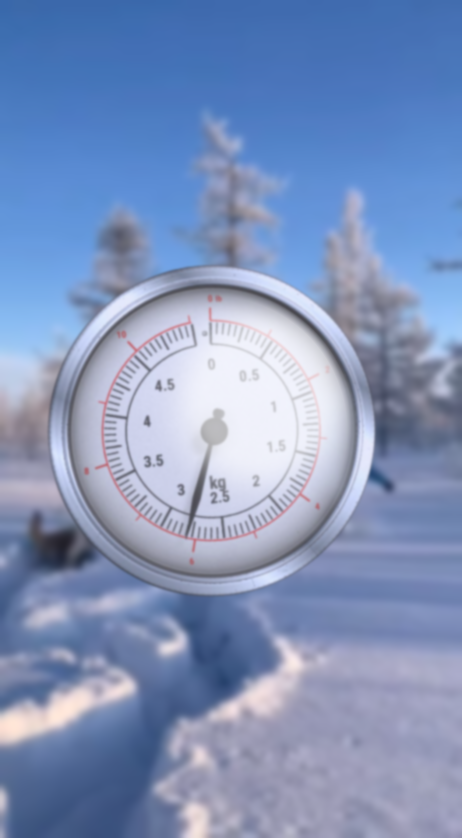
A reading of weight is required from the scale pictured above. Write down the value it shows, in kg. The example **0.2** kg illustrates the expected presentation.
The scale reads **2.8** kg
